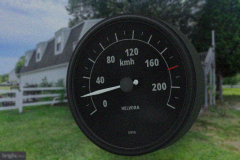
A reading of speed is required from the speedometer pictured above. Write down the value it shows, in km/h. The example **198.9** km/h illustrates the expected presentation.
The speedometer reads **20** km/h
